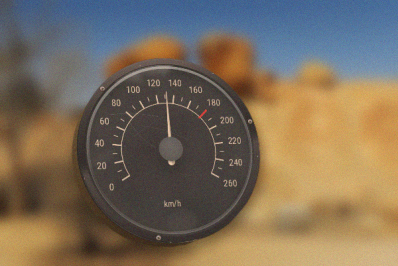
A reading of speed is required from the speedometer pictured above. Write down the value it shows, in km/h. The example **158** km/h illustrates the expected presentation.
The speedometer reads **130** km/h
